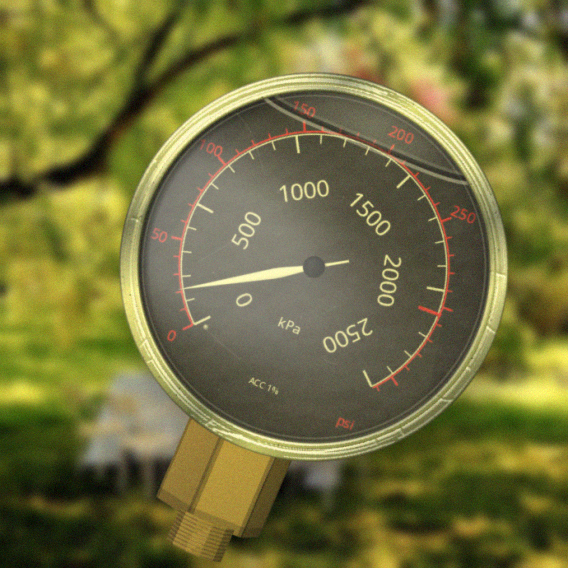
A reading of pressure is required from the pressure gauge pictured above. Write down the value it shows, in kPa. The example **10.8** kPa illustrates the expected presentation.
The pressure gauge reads **150** kPa
